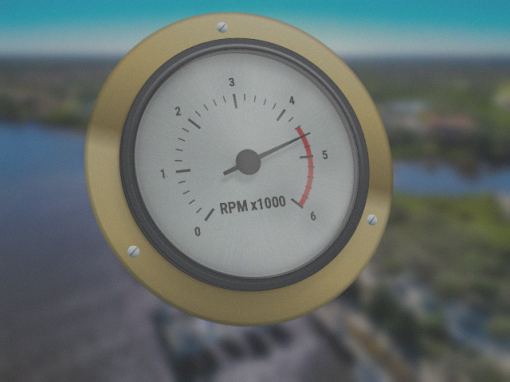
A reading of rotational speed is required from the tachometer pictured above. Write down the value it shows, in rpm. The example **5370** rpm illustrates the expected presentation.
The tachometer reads **4600** rpm
